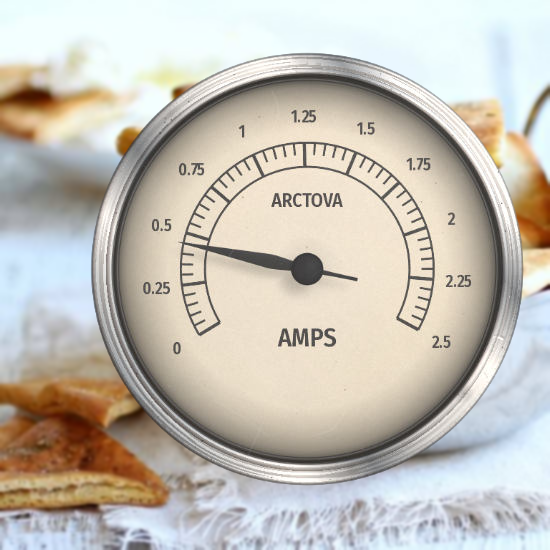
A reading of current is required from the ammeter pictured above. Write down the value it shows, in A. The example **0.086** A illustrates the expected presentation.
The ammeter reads **0.45** A
